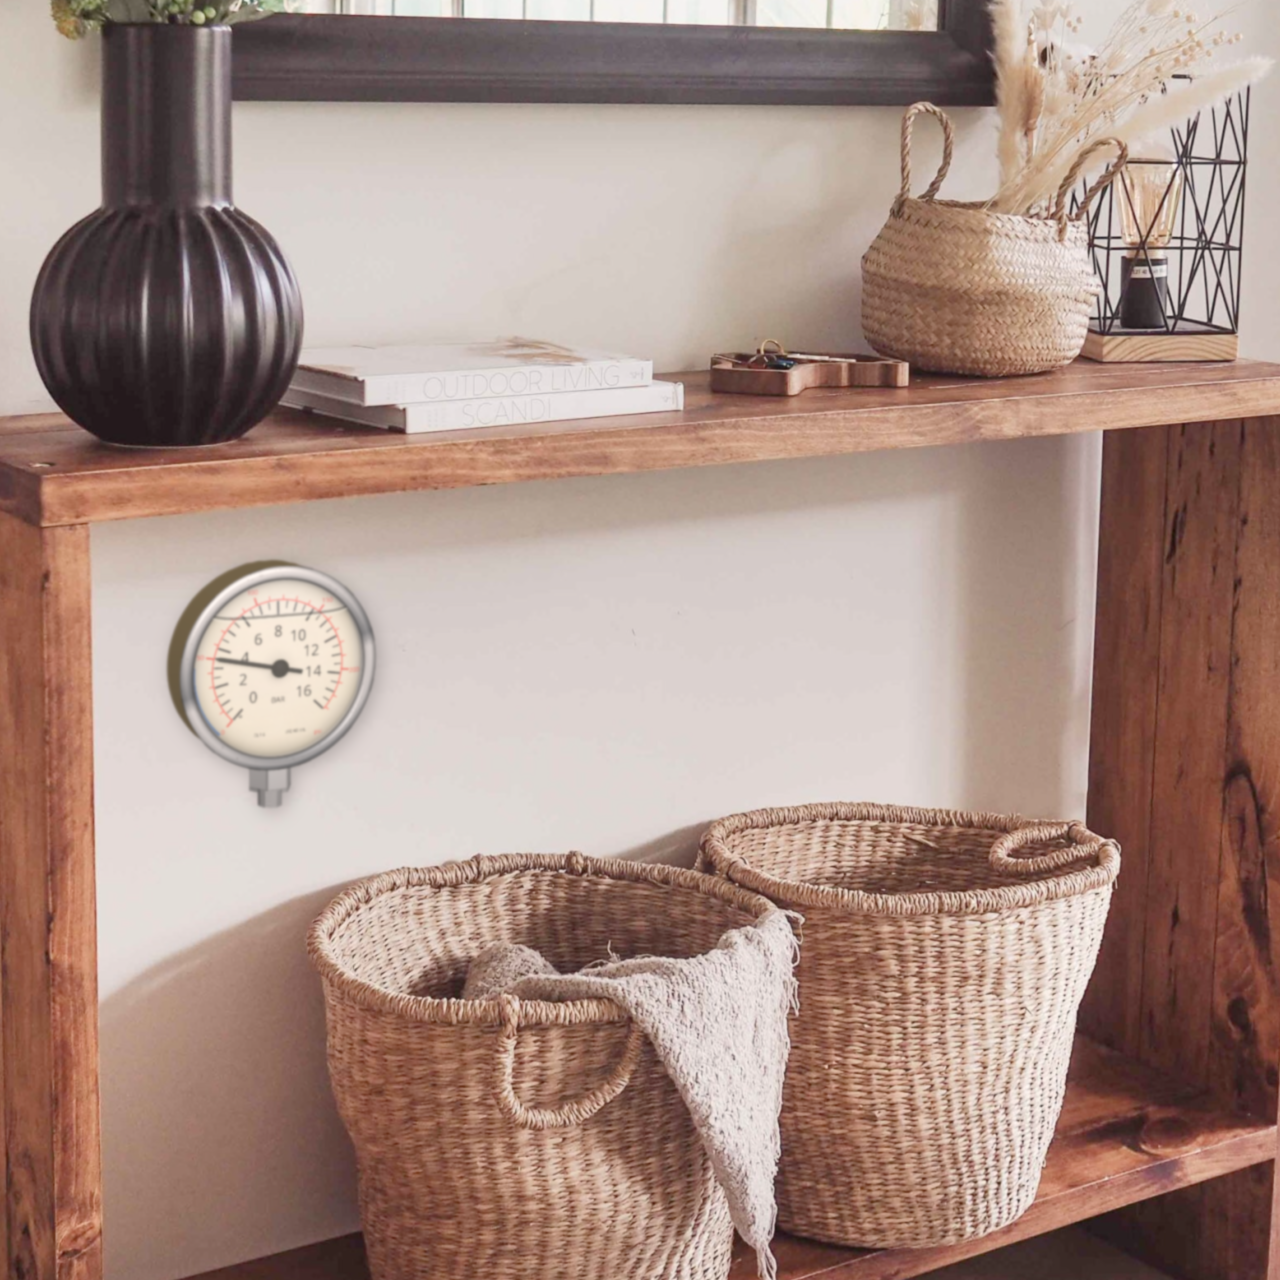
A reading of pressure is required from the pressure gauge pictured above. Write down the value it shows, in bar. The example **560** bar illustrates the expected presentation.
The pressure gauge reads **3.5** bar
